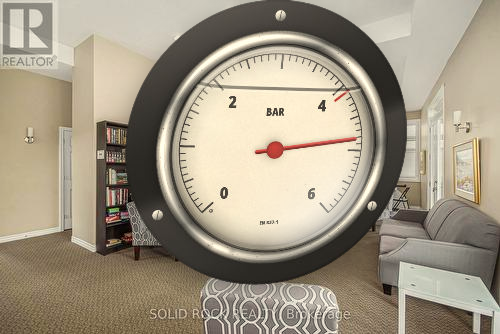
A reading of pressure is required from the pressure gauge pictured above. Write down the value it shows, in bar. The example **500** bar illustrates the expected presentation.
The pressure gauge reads **4.8** bar
